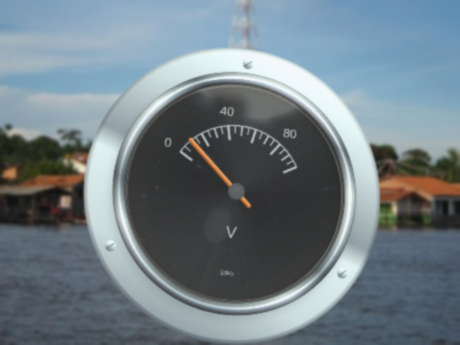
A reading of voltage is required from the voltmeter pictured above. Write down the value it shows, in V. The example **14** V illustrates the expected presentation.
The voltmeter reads **10** V
